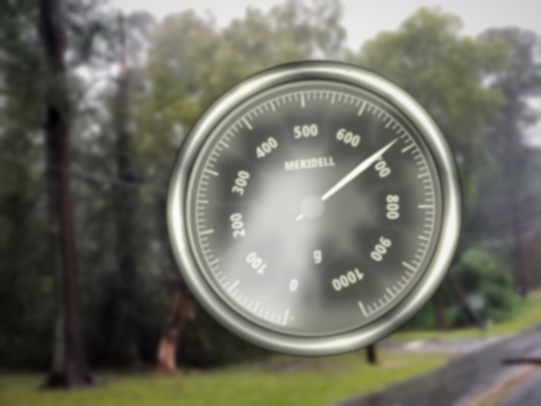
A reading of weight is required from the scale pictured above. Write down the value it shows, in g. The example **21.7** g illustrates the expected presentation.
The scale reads **680** g
